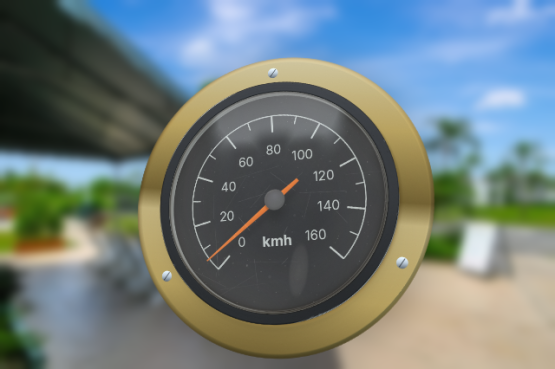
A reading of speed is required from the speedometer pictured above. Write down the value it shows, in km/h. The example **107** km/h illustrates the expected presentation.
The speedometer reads **5** km/h
